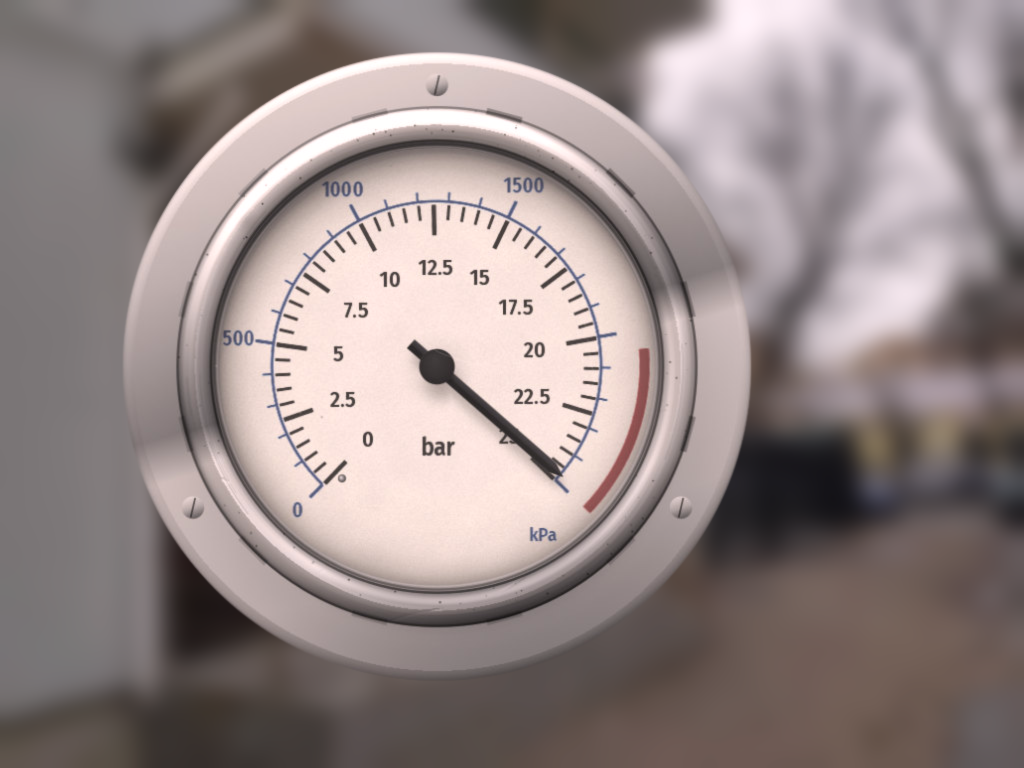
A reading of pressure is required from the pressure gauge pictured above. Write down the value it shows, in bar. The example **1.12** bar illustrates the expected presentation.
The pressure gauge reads **24.75** bar
